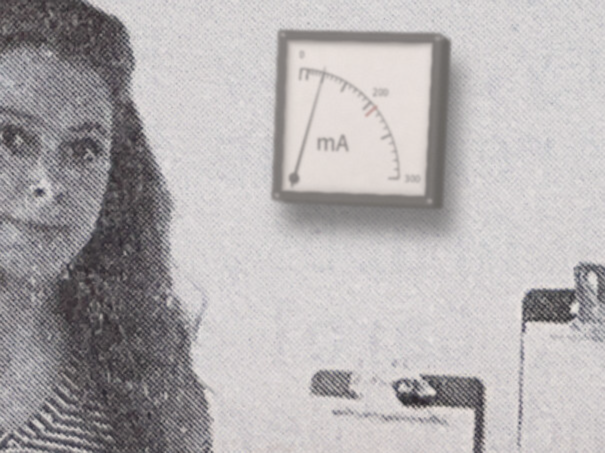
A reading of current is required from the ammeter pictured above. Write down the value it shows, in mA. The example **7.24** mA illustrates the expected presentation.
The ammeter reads **100** mA
